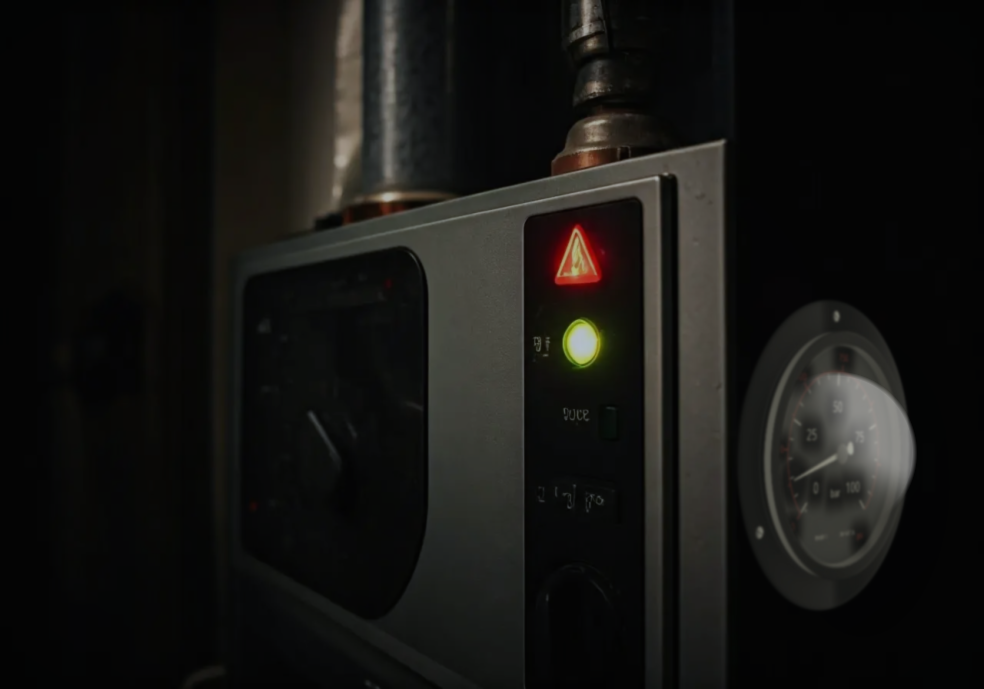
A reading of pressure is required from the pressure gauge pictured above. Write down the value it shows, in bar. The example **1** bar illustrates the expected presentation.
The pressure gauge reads **10** bar
